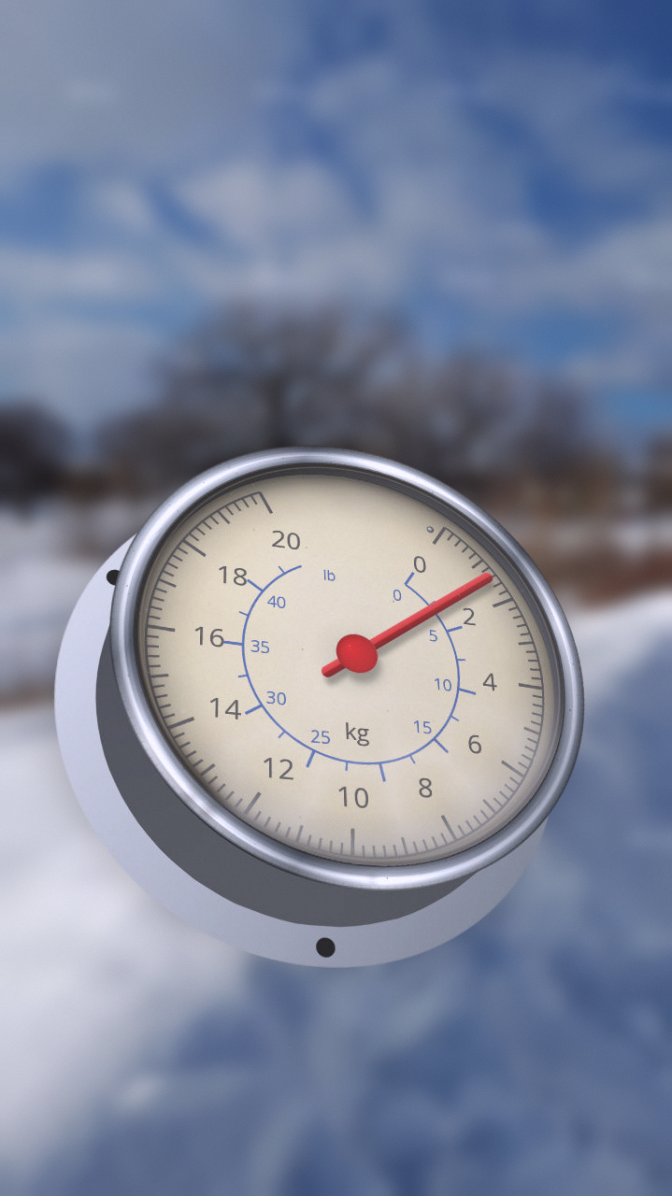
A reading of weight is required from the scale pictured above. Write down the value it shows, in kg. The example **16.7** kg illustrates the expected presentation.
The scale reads **1.4** kg
